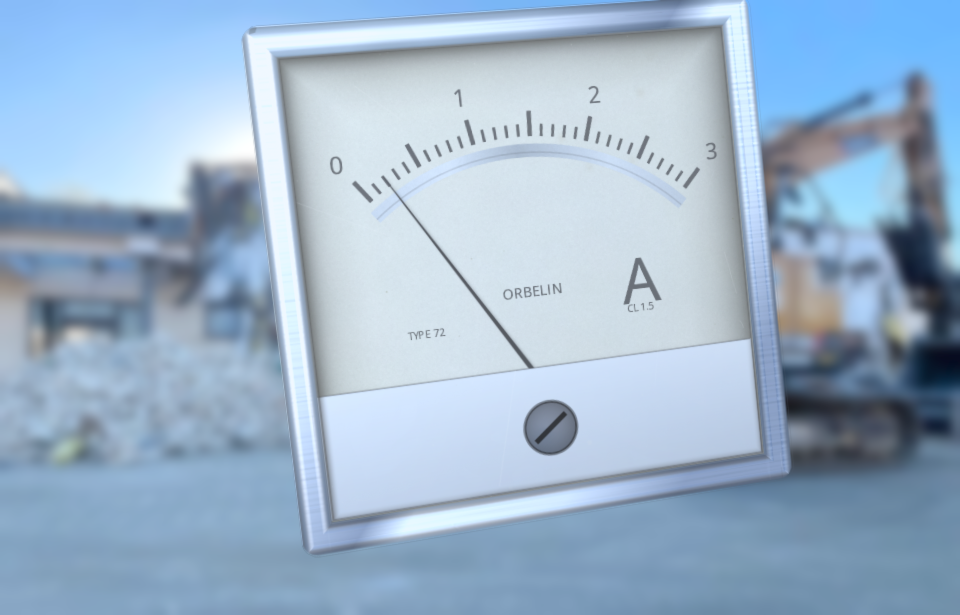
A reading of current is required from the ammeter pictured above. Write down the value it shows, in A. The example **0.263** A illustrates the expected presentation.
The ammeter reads **0.2** A
